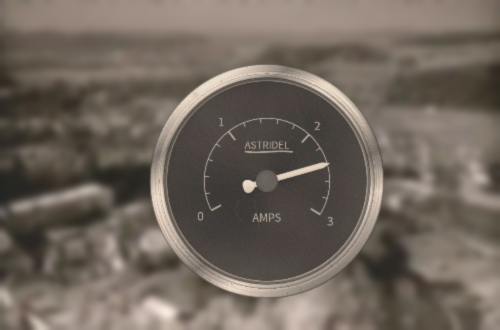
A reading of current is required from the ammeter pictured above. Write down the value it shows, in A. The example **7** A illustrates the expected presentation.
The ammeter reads **2.4** A
